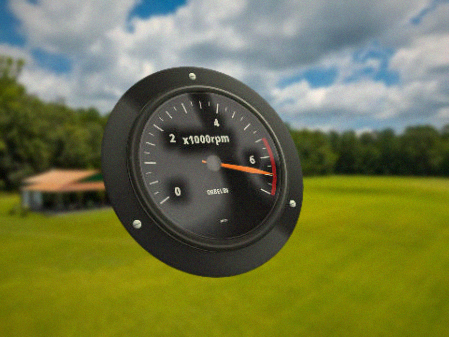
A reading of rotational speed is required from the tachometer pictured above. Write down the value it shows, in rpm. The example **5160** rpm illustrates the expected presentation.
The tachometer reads **6500** rpm
